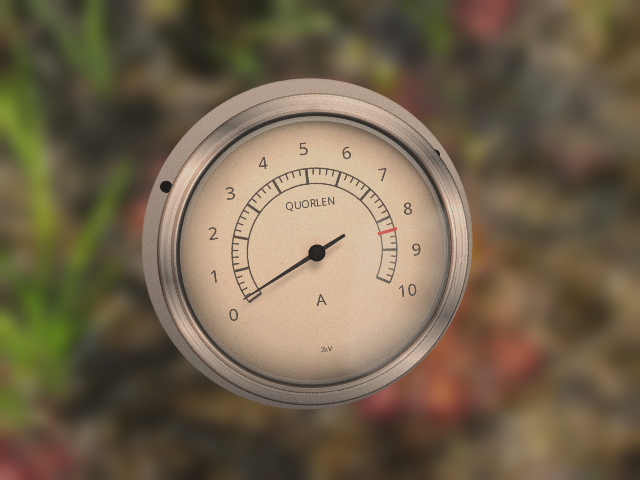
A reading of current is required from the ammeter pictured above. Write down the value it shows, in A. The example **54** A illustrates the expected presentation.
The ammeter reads **0.2** A
